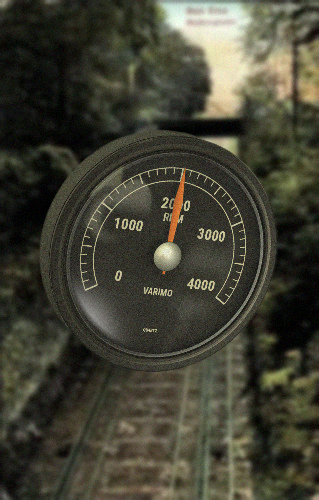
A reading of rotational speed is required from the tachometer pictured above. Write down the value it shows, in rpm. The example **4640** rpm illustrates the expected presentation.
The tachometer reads **2000** rpm
